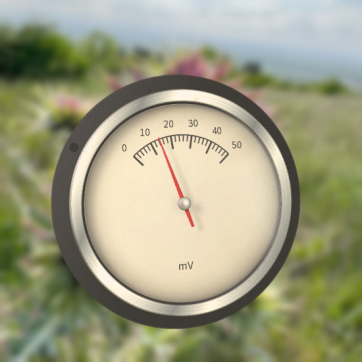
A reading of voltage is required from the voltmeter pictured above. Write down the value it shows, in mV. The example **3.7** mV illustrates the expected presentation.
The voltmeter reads **14** mV
